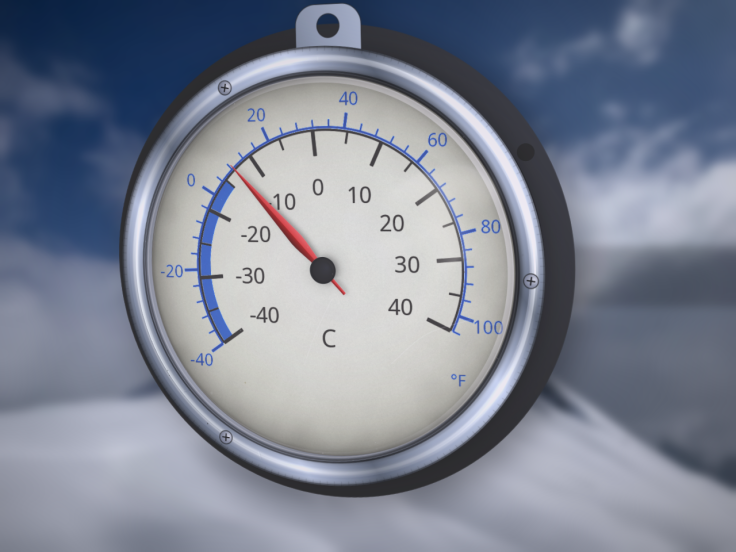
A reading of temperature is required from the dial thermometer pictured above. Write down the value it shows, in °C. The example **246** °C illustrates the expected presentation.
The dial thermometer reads **-12.5** °C
